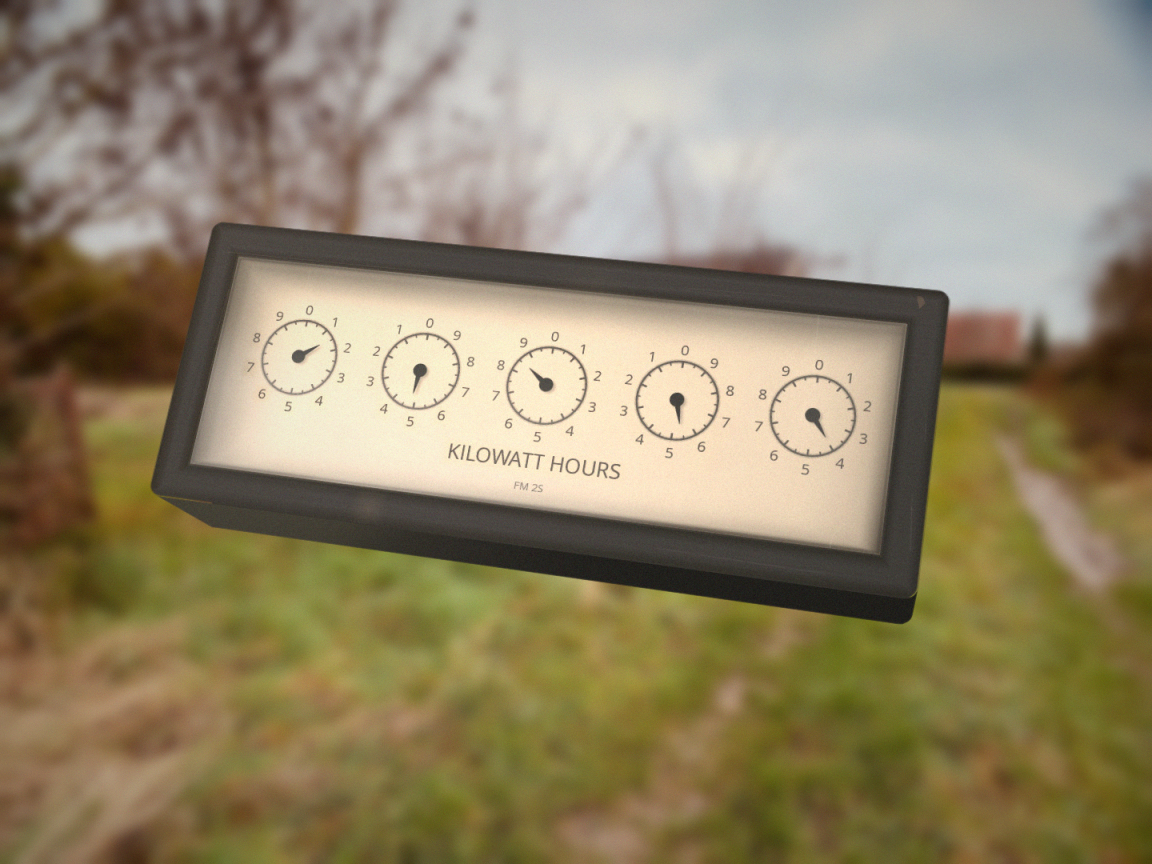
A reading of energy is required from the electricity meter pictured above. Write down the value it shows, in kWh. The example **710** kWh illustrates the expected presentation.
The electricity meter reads **14854** kWh
